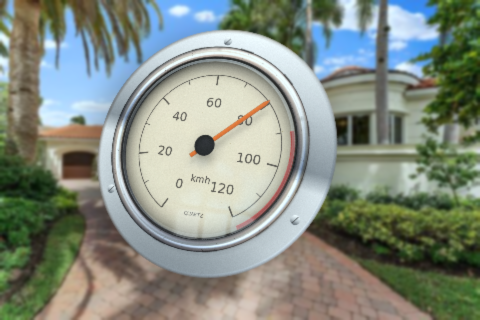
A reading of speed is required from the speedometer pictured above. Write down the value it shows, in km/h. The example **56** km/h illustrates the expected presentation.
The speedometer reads **80** km/h
